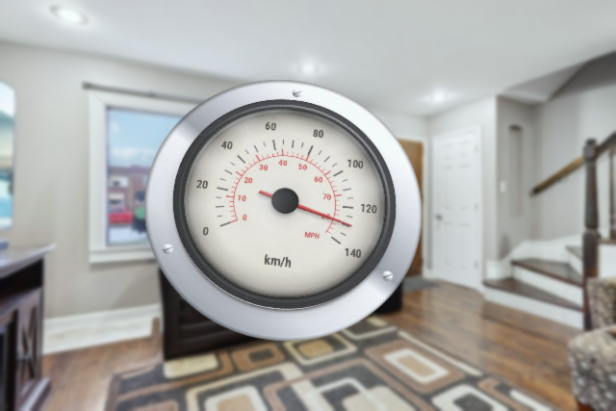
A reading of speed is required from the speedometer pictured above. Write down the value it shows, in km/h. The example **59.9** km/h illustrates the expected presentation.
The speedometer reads **130** km/h
